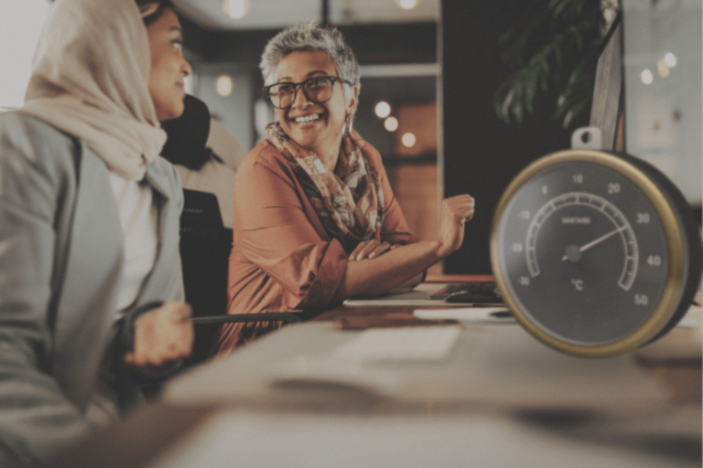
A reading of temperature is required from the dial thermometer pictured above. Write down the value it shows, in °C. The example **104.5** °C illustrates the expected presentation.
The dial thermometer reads **30** °C
